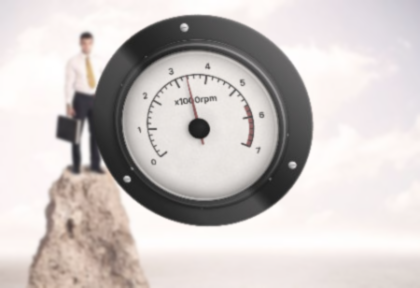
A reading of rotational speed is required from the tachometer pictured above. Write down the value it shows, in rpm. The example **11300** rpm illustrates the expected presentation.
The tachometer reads **3400** rpm
